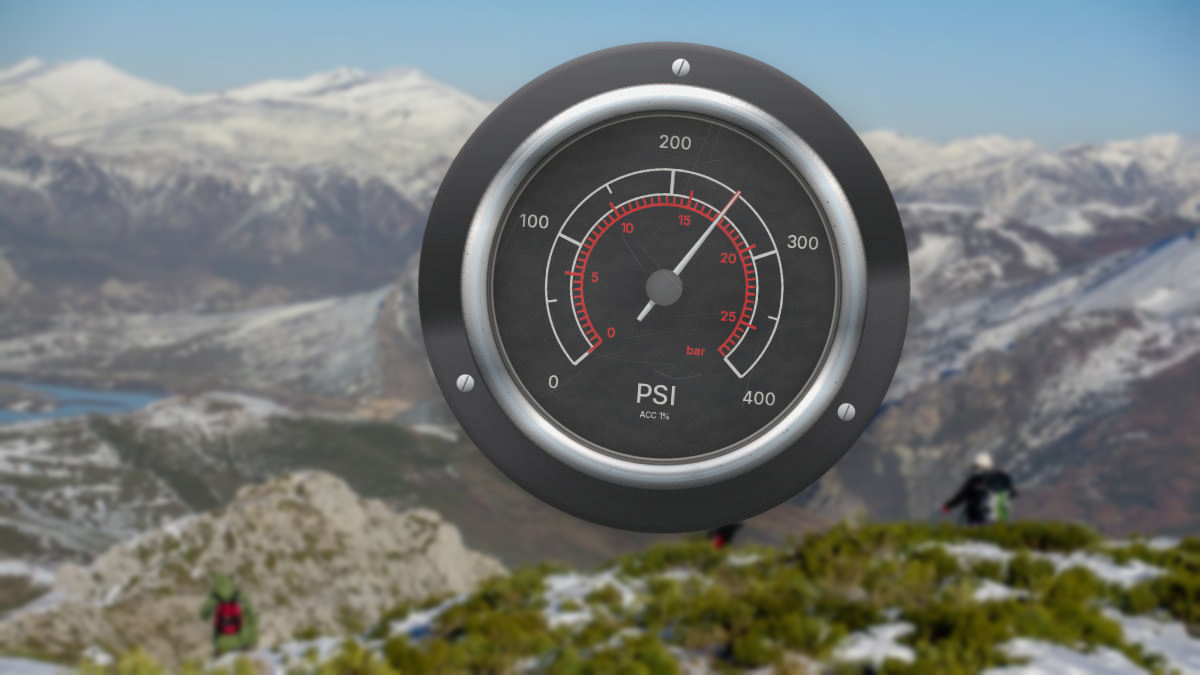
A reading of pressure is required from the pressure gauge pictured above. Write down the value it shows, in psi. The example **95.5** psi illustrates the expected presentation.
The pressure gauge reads **250** psi
